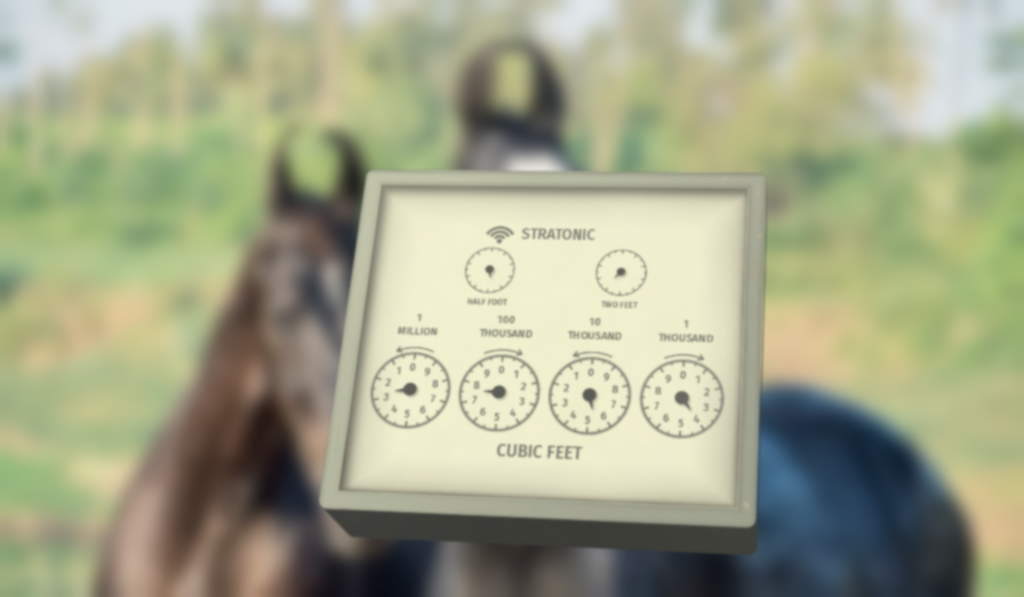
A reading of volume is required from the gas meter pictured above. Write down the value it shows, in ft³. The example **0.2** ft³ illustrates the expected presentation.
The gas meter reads **275400** ft³
